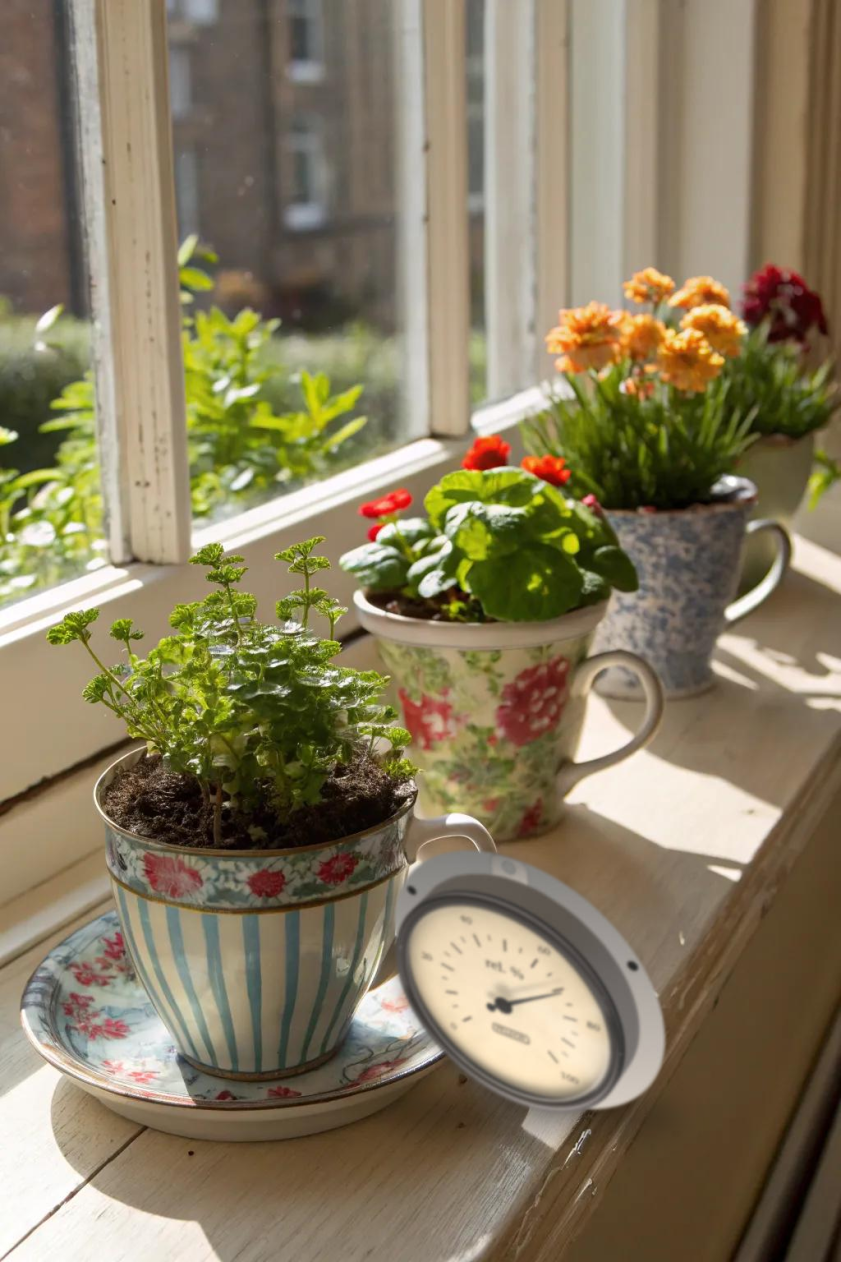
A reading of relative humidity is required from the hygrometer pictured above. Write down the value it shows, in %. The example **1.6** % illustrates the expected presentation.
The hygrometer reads **70** %
